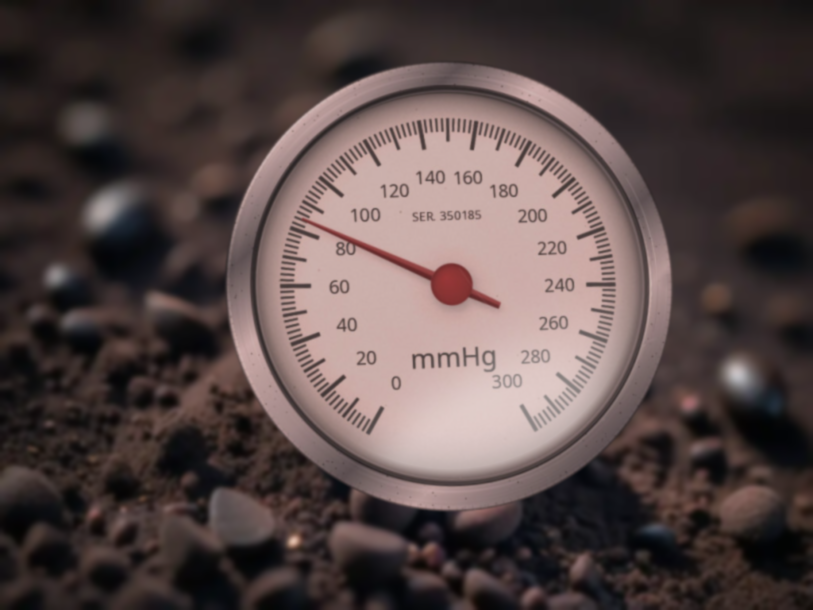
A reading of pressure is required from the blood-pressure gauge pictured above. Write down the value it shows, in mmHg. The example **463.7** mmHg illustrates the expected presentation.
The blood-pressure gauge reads **84** mmHg
